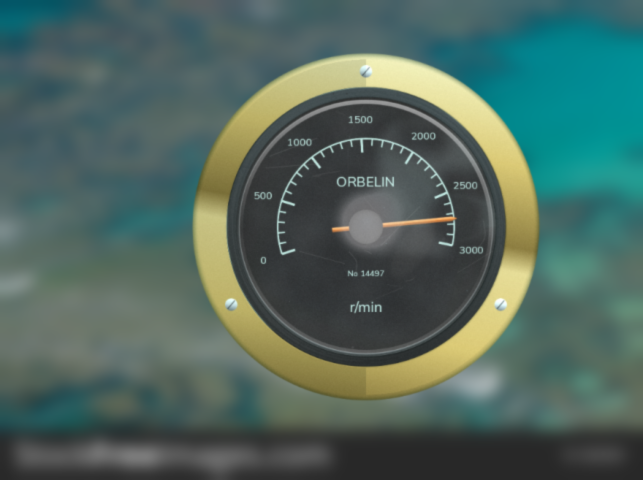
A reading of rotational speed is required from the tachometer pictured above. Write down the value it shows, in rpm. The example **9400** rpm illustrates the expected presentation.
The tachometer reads **2750** rpm
